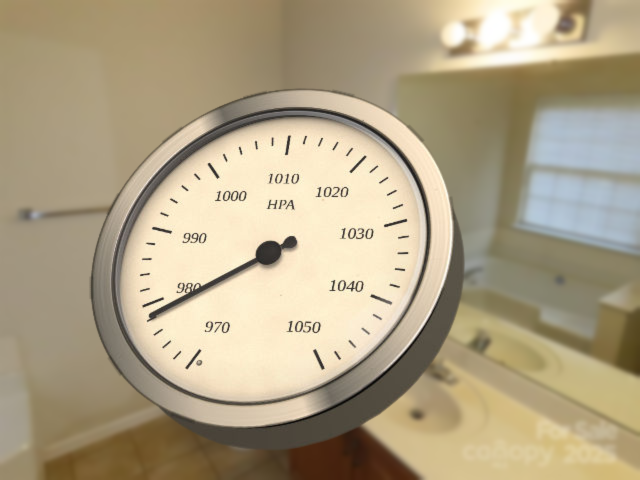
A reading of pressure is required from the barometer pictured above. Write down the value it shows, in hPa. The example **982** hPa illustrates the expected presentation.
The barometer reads **978** hPa
